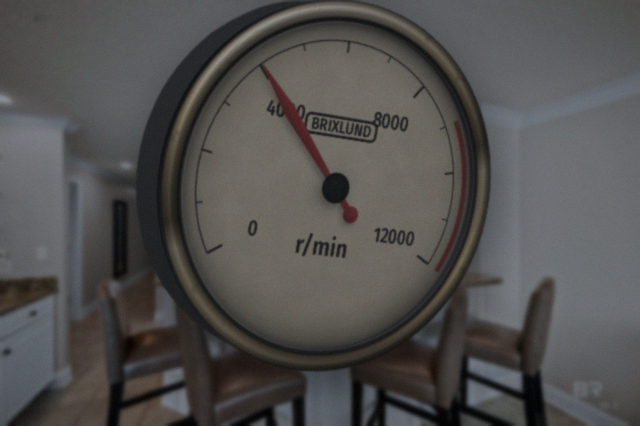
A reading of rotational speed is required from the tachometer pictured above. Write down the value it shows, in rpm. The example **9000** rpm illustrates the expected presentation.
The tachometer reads **4000** rpm
